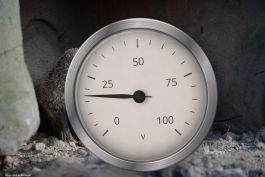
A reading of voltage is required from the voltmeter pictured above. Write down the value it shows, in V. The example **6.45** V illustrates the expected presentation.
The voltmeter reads **17.5** V
